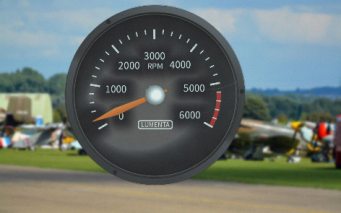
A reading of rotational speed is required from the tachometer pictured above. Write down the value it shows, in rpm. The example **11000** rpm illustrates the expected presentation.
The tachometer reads **200** rpm
